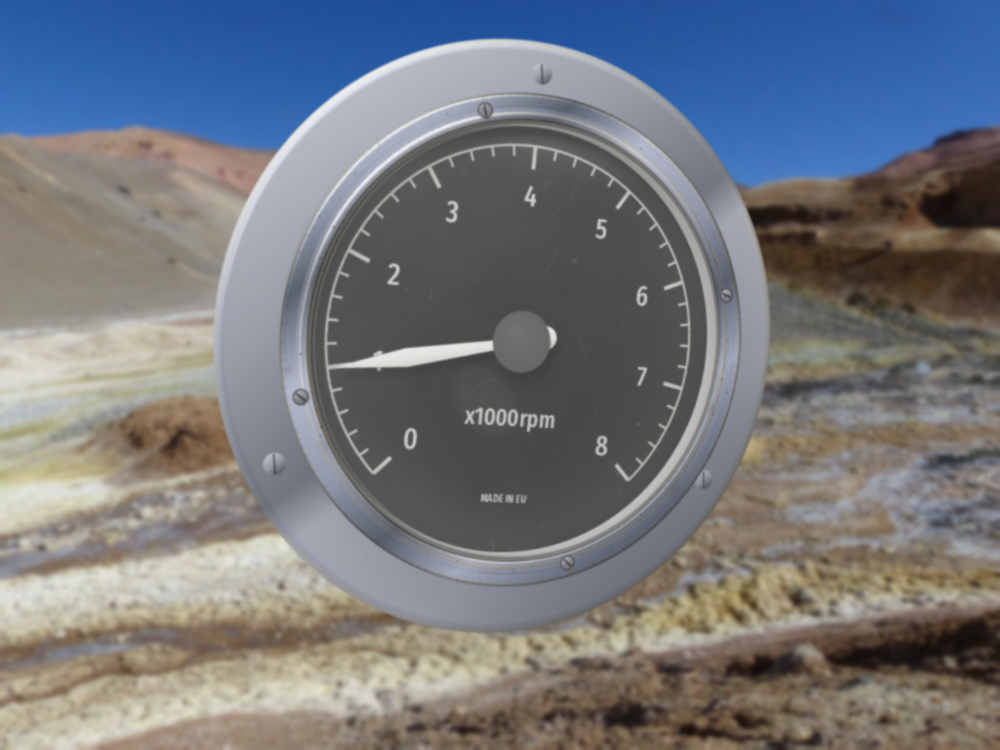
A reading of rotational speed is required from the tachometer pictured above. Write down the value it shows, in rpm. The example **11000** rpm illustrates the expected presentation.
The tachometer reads **1000** rpm
